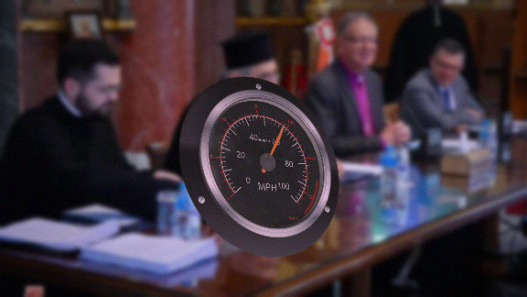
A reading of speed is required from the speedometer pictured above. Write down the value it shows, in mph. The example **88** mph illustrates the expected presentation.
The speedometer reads **60** mph
